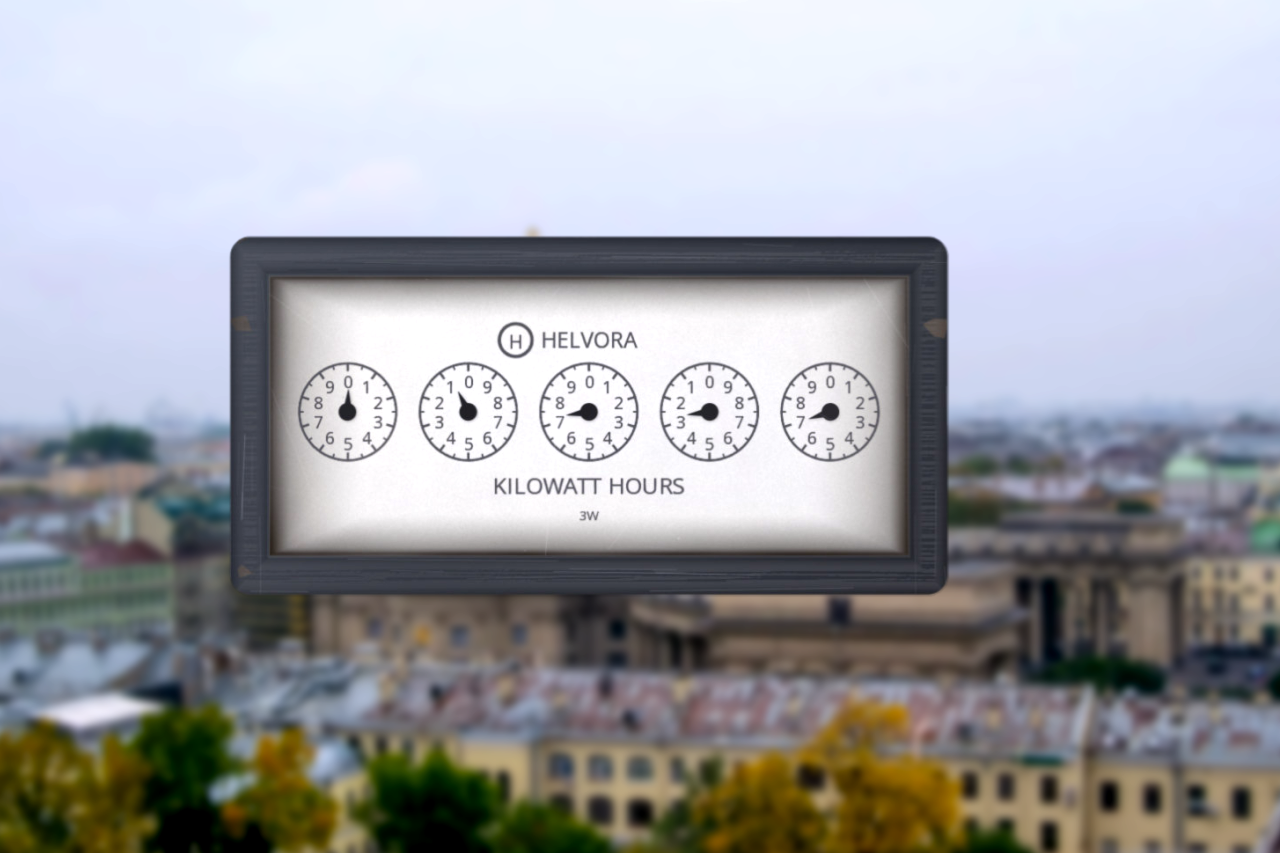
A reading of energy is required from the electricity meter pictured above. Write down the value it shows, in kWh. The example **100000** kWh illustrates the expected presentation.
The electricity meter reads **727** kWh
